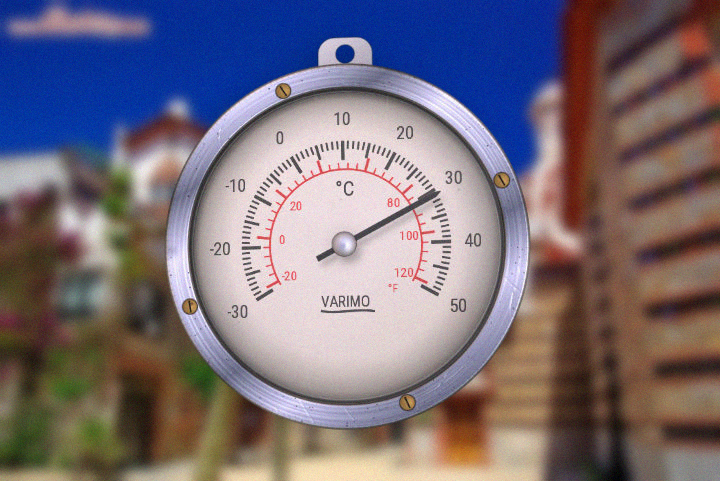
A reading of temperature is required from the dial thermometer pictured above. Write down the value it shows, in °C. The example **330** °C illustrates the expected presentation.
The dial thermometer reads **31** °C
